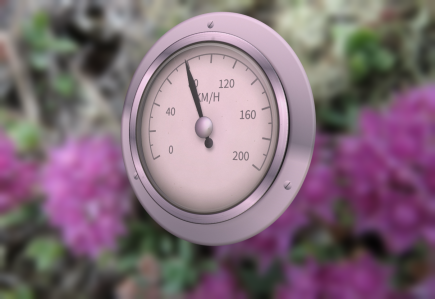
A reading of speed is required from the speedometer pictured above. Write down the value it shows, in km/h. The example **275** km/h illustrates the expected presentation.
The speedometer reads **80** km/h
